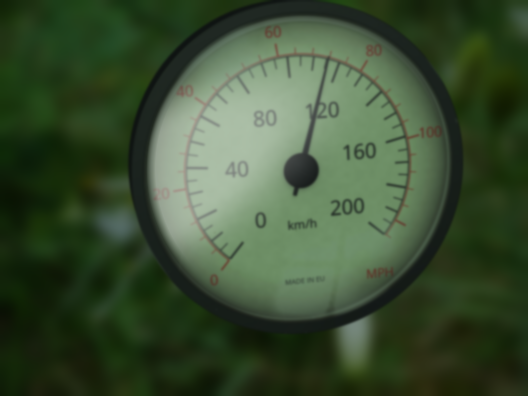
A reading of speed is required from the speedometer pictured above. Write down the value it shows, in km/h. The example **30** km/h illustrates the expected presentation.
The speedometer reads **115** km/h
